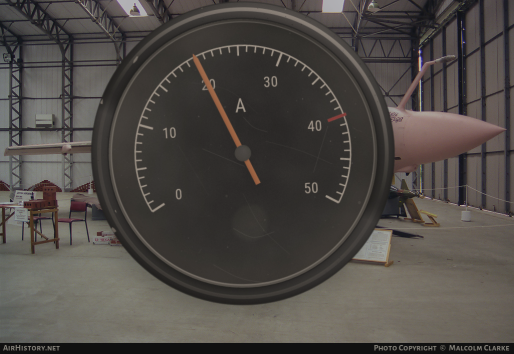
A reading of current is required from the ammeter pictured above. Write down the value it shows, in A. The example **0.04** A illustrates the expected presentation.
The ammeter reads **20** A
